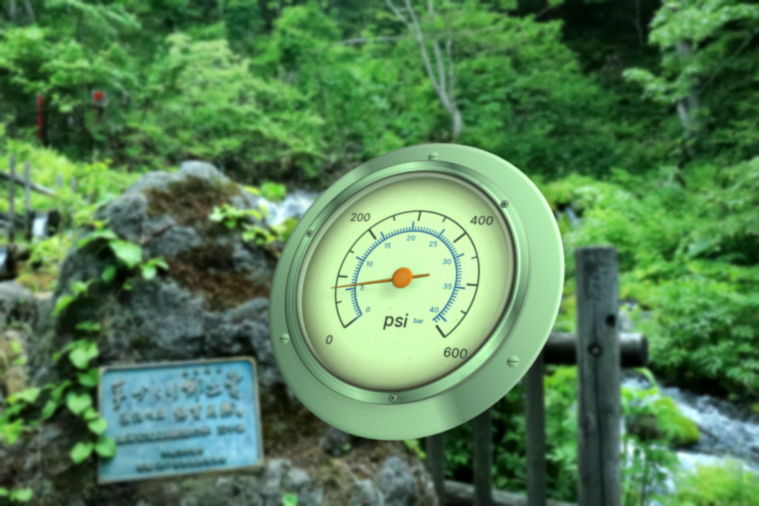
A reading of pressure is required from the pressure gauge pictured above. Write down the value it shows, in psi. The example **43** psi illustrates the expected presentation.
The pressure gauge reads **75** psi
